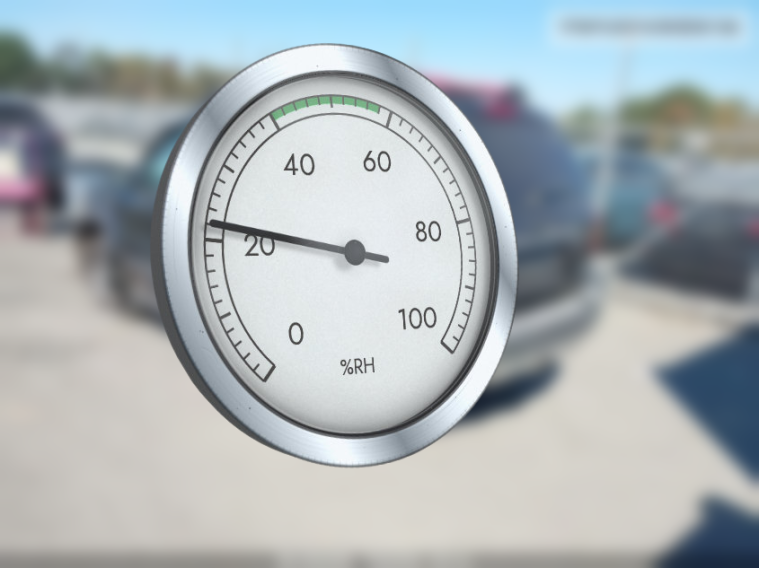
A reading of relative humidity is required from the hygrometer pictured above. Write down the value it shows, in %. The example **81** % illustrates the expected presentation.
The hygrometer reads **22** %
